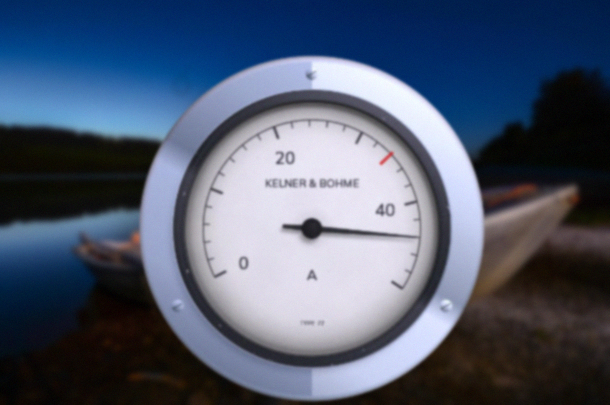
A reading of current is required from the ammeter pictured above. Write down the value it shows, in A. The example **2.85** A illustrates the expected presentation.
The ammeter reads **44** A
